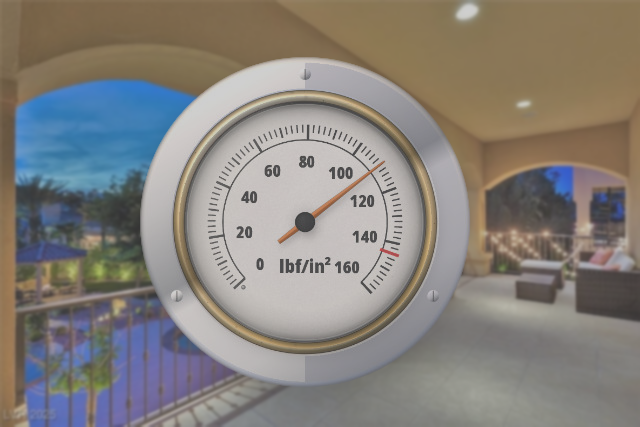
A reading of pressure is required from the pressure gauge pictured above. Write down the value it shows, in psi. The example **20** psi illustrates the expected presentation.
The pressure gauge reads **110** psi
